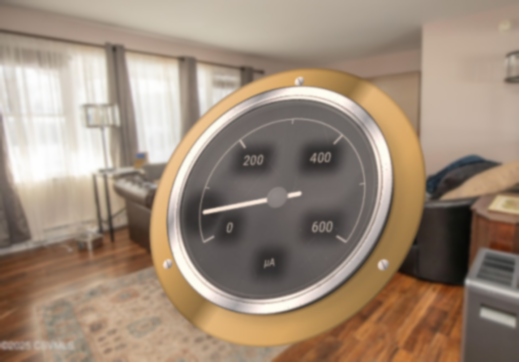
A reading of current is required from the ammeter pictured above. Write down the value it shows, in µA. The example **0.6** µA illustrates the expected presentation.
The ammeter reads **50** µA
